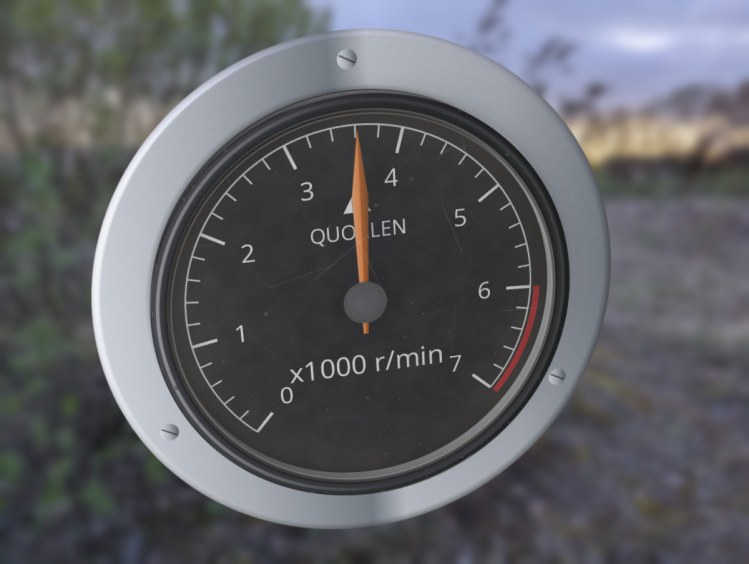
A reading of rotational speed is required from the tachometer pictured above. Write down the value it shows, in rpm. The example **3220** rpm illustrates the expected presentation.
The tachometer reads **3600** rpm
